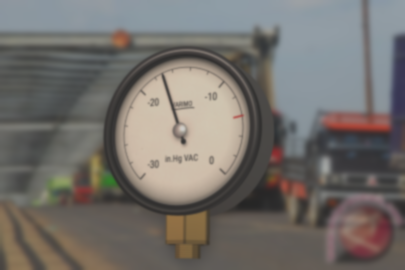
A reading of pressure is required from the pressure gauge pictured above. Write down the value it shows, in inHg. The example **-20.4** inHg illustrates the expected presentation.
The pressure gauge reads **-17** inHg
